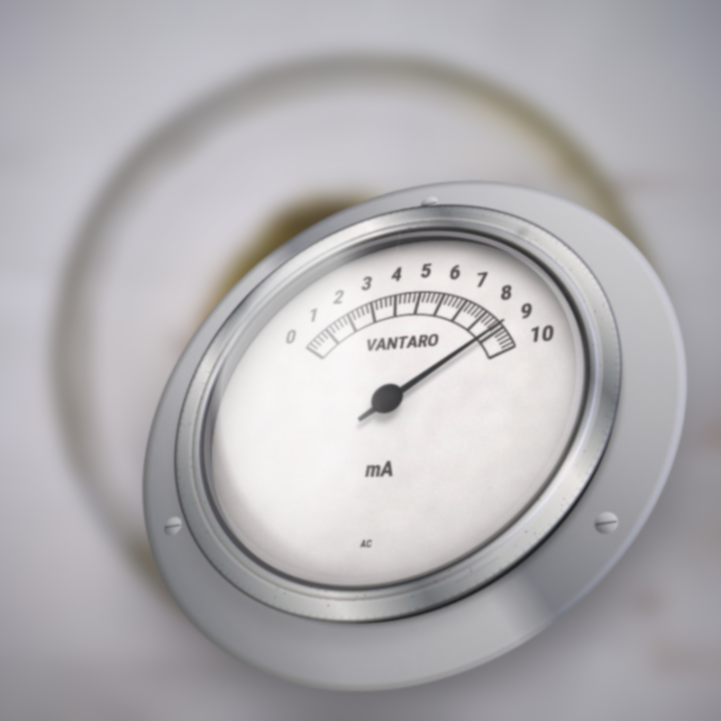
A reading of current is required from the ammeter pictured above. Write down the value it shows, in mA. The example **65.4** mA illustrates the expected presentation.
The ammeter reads **9** mA
